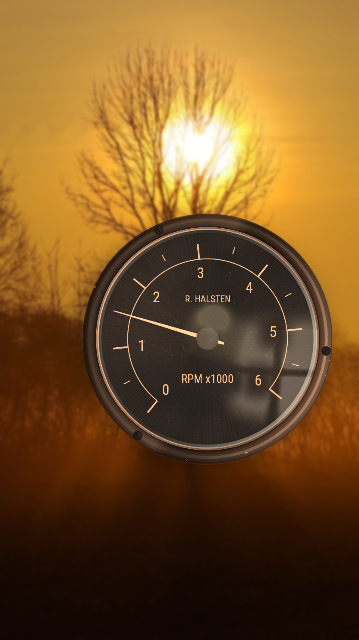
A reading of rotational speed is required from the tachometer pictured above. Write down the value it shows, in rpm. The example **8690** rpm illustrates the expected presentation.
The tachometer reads **1500** rpm
